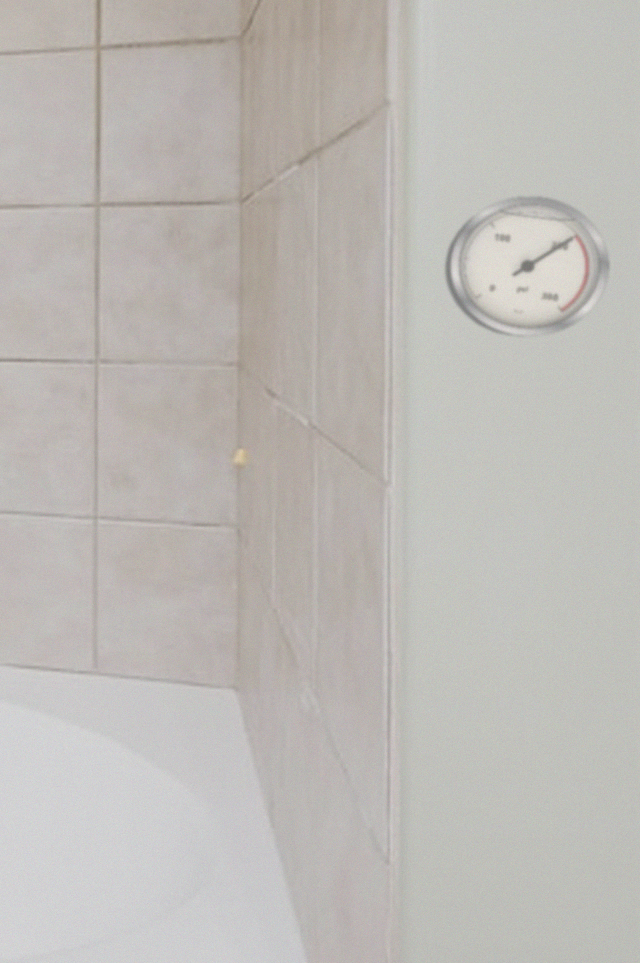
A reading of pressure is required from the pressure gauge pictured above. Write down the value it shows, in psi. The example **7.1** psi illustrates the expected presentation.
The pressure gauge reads **200** psi
